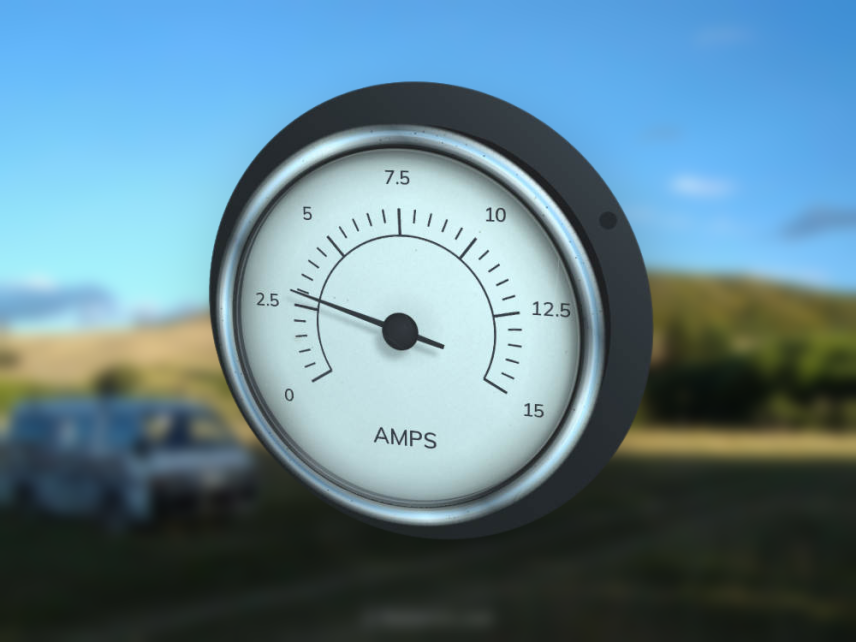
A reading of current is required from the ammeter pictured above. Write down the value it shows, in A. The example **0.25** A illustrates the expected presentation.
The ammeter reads **3** A
